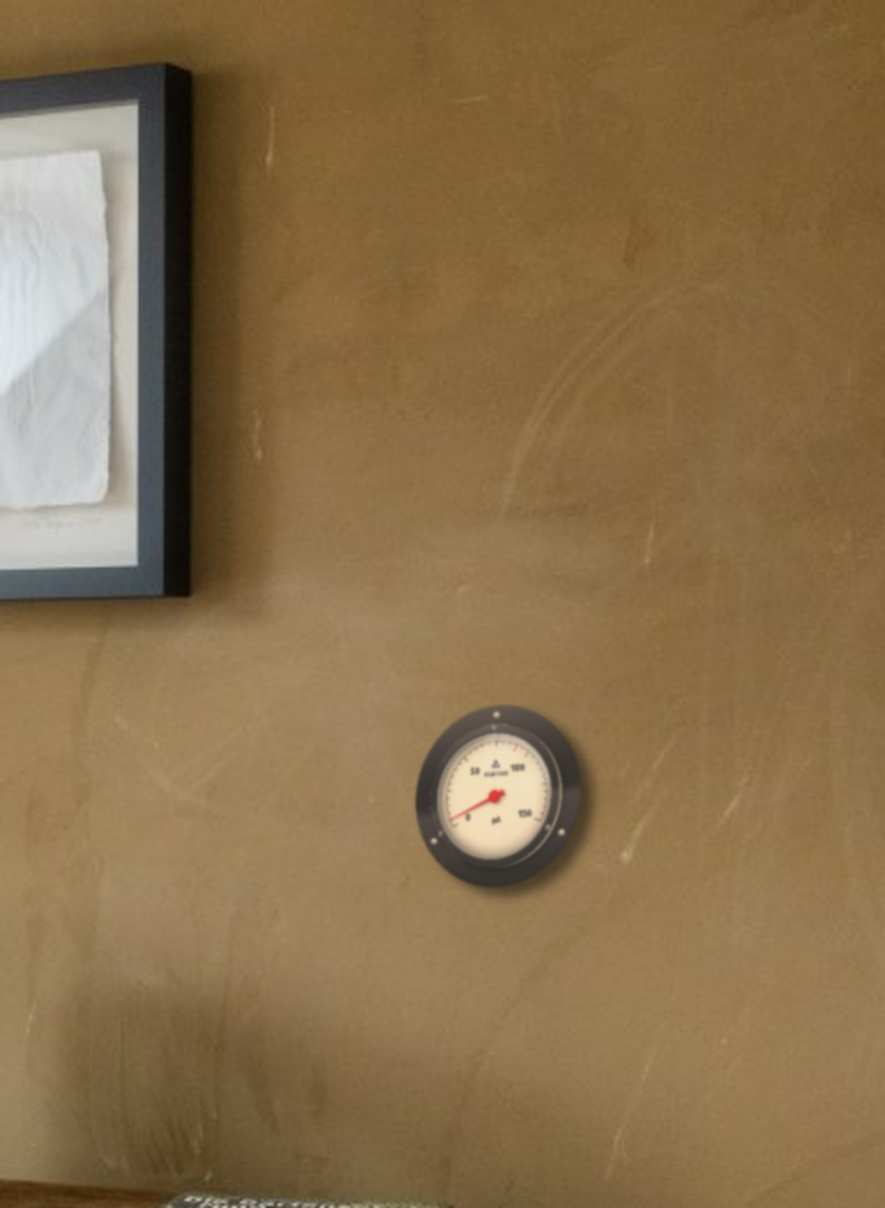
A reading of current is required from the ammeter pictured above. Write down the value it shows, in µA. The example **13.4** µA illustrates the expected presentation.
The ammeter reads **5** µA
